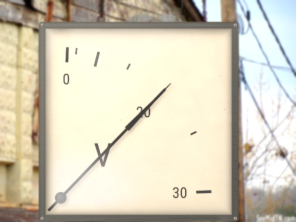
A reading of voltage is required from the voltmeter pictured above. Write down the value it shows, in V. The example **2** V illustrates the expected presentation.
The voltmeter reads **20** V
